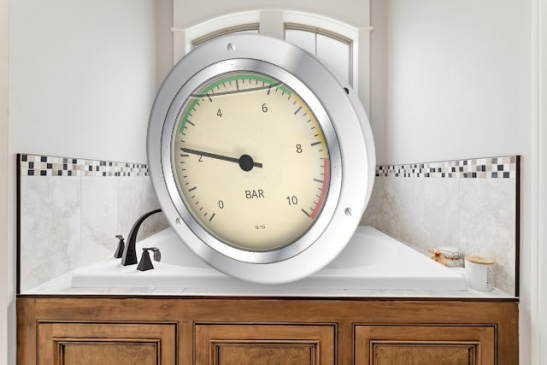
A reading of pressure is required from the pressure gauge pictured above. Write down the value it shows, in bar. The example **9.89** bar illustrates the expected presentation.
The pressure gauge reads **2.2** bar
